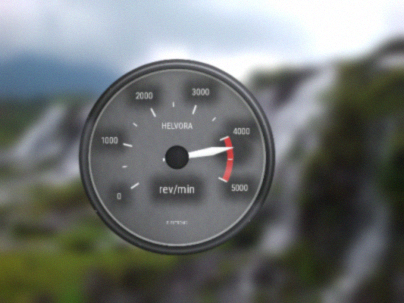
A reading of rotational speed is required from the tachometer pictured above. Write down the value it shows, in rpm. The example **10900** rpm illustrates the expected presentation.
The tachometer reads **4250** rpm
